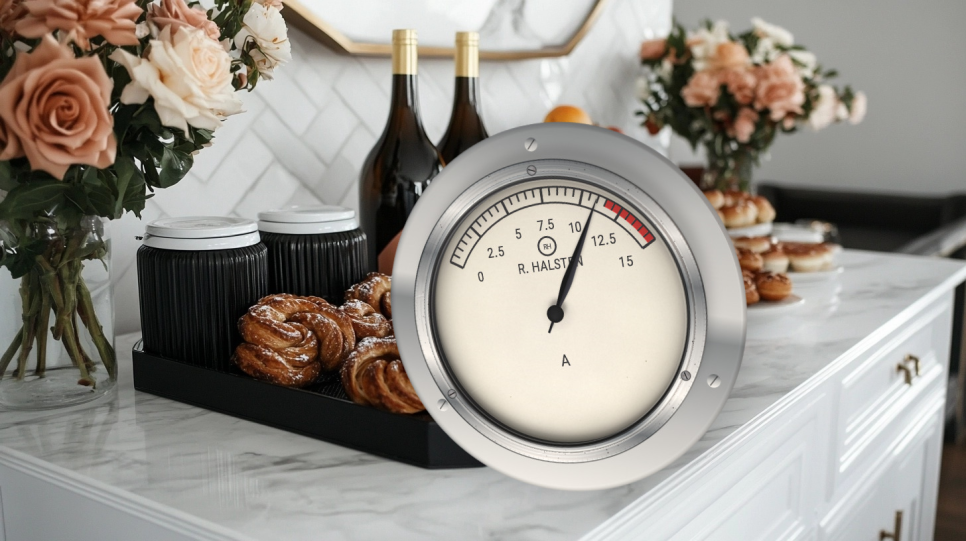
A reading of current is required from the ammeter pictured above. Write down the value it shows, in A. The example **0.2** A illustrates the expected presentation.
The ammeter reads **11** A
